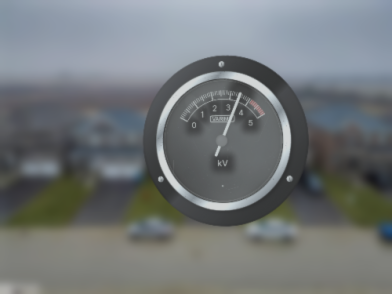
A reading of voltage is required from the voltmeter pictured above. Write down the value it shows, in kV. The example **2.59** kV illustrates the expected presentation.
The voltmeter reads **3.5** kV
